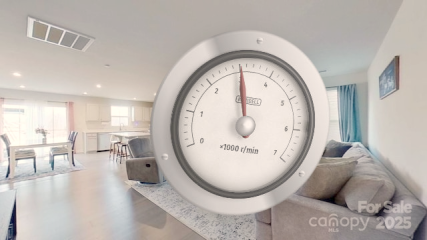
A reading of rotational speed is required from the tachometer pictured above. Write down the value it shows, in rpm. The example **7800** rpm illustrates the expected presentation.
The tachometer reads **3000** rpm
